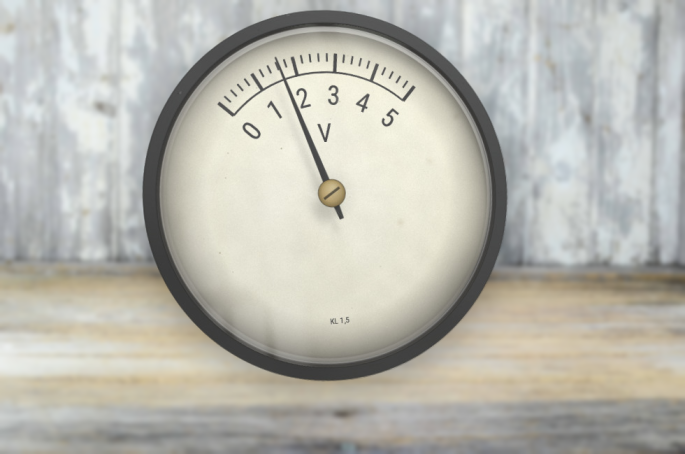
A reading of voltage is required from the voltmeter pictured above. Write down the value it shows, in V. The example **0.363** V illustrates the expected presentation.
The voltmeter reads **1.6** V
